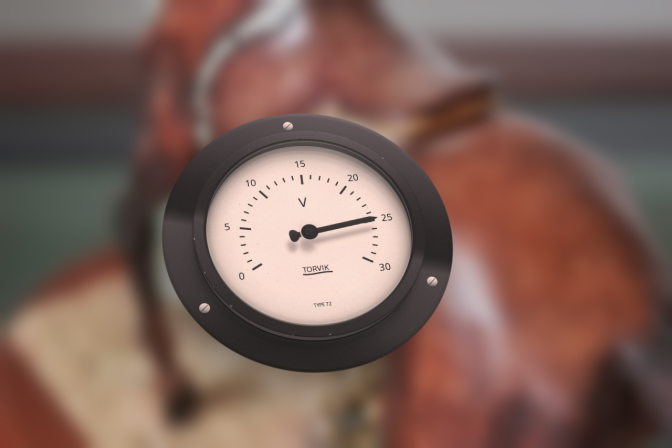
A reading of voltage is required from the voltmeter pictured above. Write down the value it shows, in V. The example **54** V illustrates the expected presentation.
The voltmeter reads **25** V
